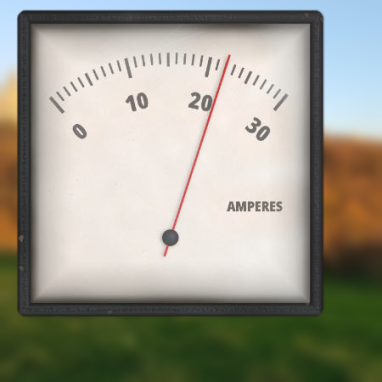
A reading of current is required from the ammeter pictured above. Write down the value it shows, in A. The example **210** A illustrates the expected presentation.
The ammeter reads **22** A
